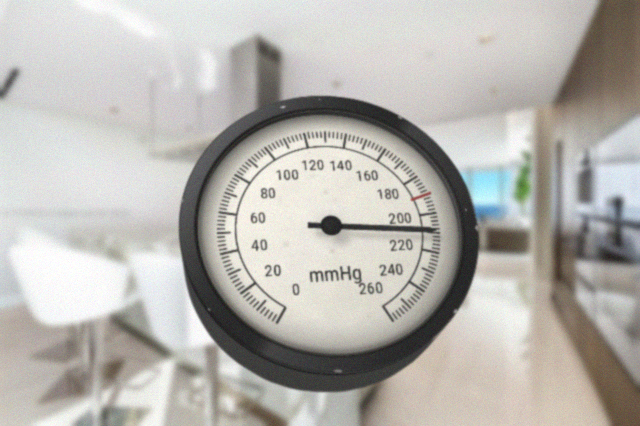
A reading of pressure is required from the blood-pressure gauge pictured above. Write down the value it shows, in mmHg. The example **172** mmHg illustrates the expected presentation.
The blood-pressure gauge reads **210** mmHg
